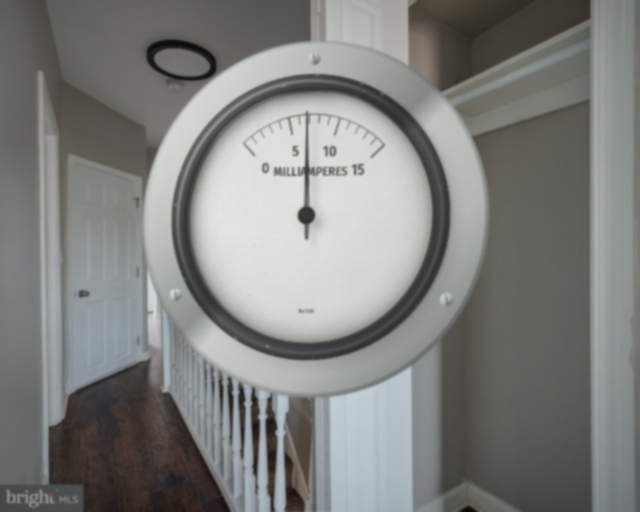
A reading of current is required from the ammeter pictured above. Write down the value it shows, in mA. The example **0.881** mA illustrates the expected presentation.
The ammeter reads **7** mA
